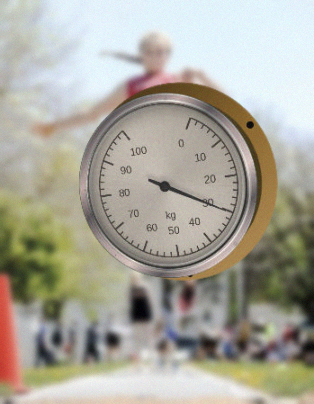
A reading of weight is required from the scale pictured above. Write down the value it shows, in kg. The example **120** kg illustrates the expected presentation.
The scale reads **30** kg
